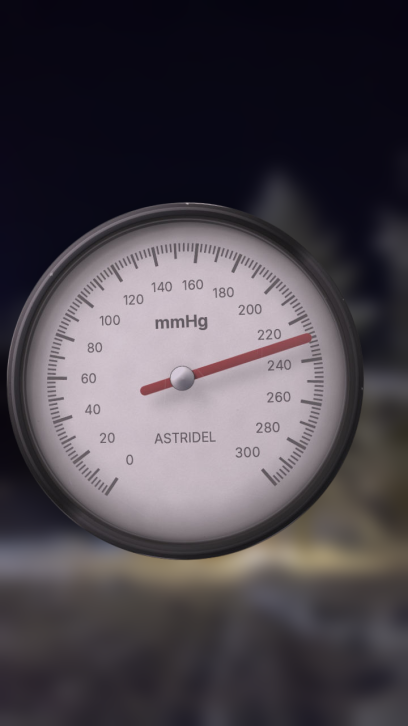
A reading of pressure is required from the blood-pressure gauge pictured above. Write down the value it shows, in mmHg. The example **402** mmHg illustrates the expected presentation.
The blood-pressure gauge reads **230** mmHg
